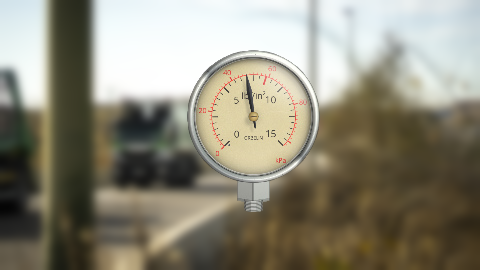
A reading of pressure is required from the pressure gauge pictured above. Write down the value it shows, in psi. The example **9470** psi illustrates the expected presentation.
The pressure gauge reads **7** psi
